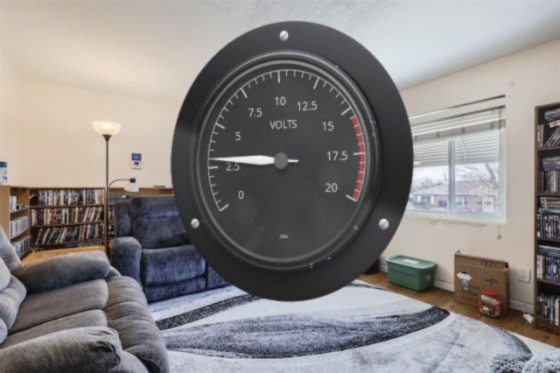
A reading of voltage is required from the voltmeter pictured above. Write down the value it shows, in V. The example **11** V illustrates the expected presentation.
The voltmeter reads **3** V
